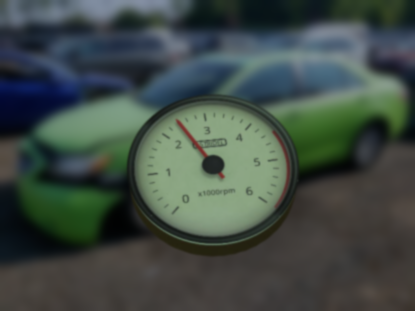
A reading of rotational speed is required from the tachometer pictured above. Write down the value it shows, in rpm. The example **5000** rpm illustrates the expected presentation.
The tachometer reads **2400** rpm
